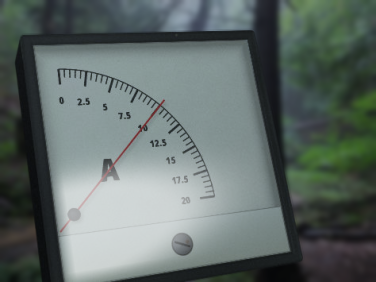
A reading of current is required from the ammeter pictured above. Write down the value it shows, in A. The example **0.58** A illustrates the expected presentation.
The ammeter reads **10** A
